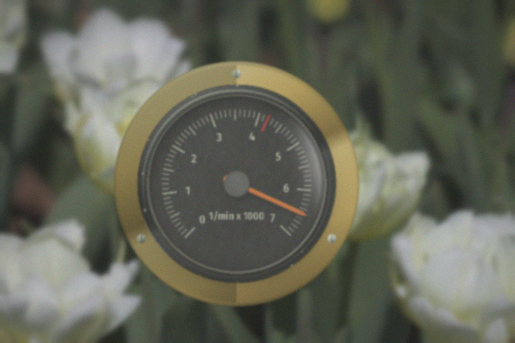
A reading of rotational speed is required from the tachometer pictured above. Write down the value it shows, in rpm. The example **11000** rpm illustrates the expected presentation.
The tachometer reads **6500** rpm
